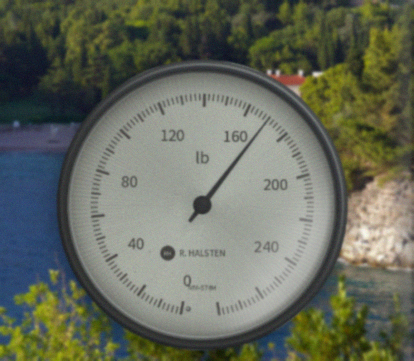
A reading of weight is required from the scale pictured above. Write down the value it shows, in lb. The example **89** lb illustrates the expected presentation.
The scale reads **170** lb
